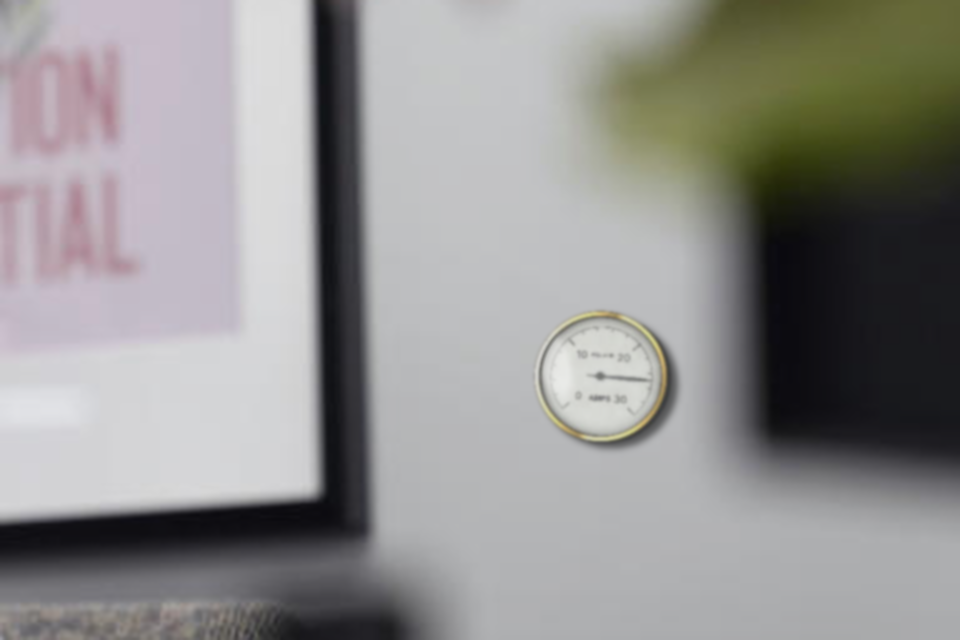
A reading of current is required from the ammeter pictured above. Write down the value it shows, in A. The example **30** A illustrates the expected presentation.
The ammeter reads **25** A
